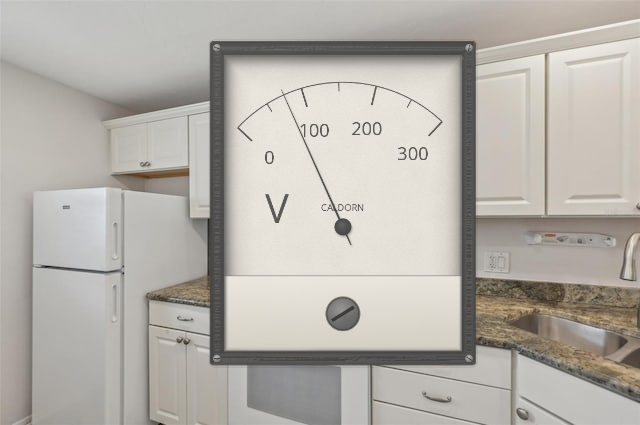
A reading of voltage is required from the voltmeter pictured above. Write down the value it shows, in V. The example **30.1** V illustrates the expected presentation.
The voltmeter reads **75** V
